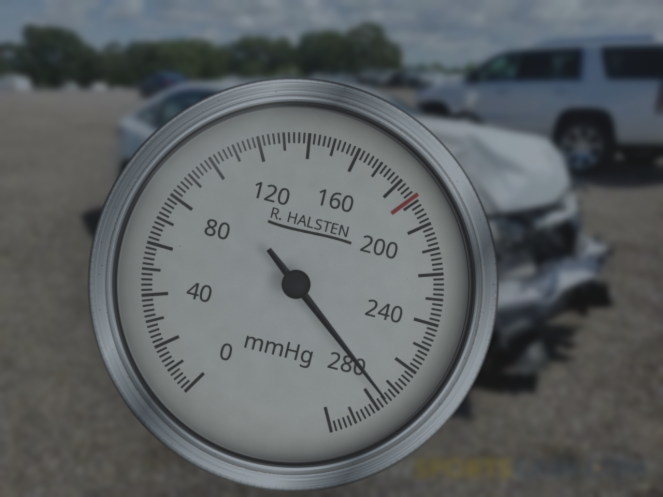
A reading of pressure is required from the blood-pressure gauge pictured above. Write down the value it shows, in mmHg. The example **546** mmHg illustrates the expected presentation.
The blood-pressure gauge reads **276** mmHg
